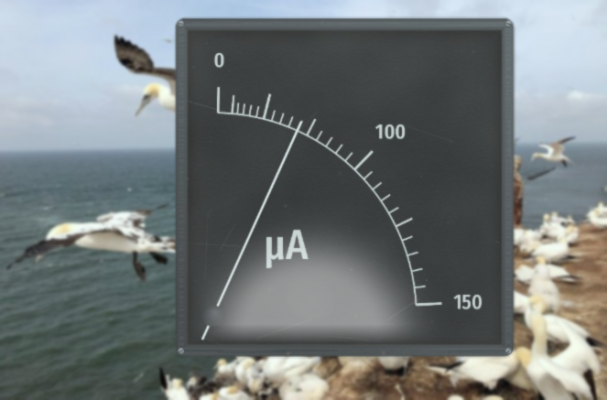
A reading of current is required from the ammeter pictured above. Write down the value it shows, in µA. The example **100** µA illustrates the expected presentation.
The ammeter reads **70** µA
